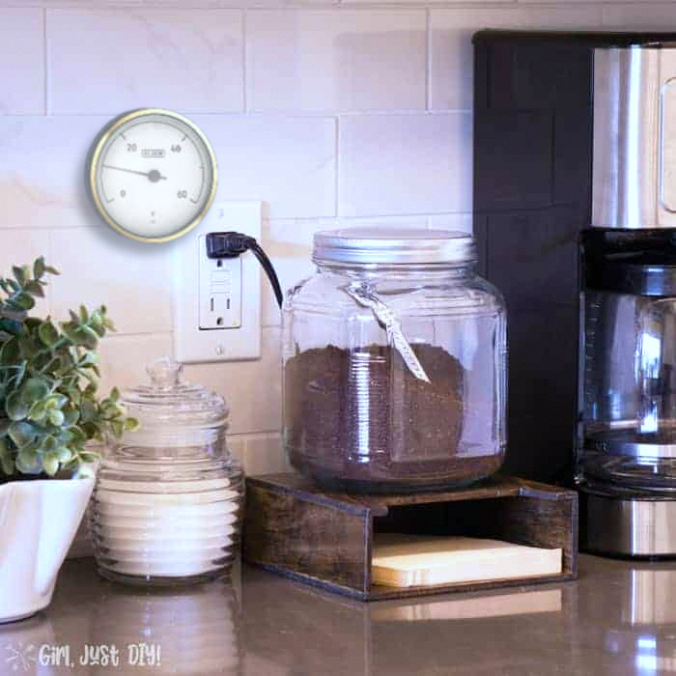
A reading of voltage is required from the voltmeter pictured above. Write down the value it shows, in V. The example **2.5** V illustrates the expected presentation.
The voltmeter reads **10** V
